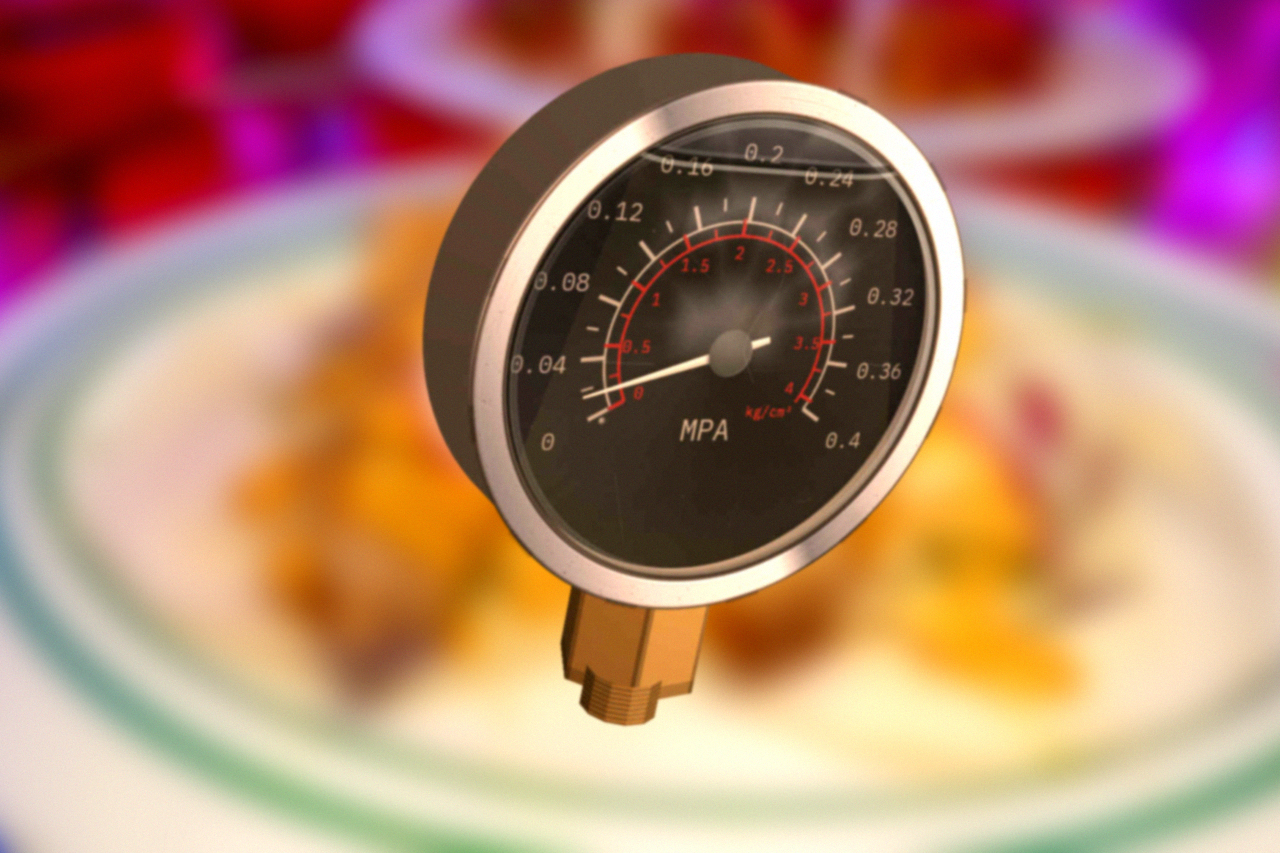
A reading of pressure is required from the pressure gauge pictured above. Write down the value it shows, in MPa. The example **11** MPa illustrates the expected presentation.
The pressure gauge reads **0.02** MPa
